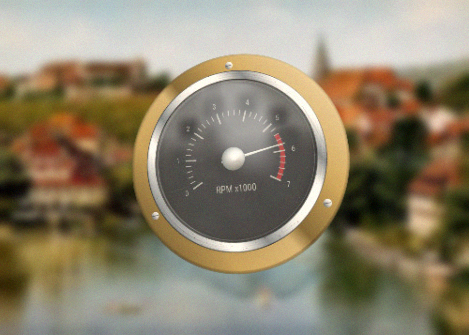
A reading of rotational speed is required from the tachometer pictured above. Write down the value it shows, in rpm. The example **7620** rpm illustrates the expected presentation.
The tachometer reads **5800** rpm
